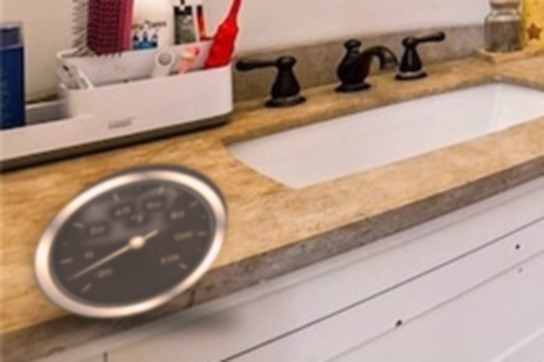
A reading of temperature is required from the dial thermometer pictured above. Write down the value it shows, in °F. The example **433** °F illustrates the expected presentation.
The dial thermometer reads **-10** °F
